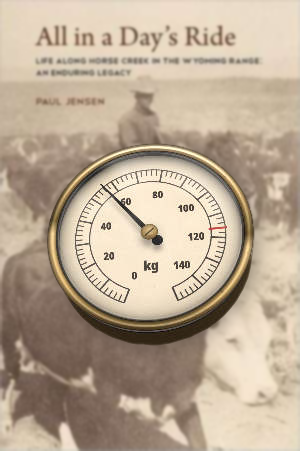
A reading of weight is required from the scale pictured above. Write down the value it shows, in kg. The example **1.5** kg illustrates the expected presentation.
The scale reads **56** kg
